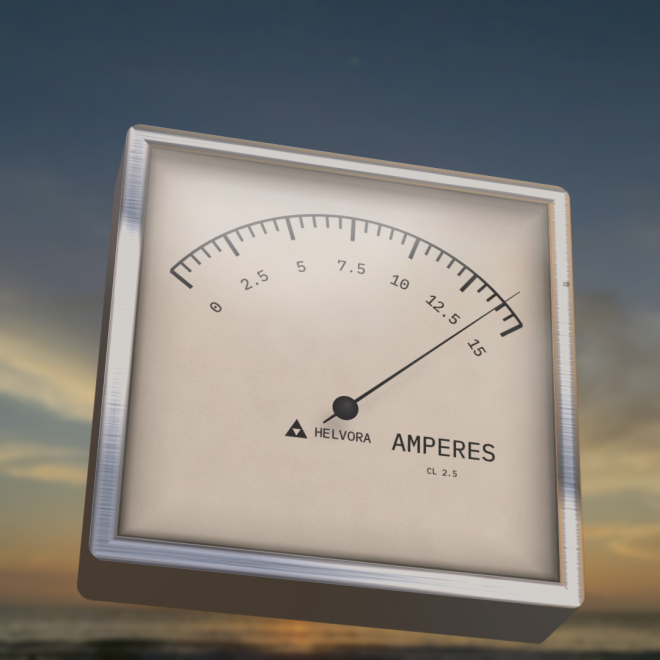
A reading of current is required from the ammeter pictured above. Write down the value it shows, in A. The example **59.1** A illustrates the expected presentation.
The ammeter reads **14** A
